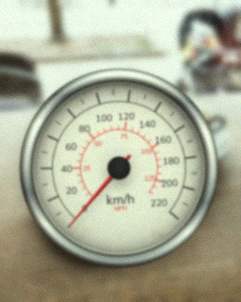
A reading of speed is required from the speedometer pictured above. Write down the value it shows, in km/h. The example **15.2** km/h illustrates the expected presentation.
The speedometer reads **0** km/h
